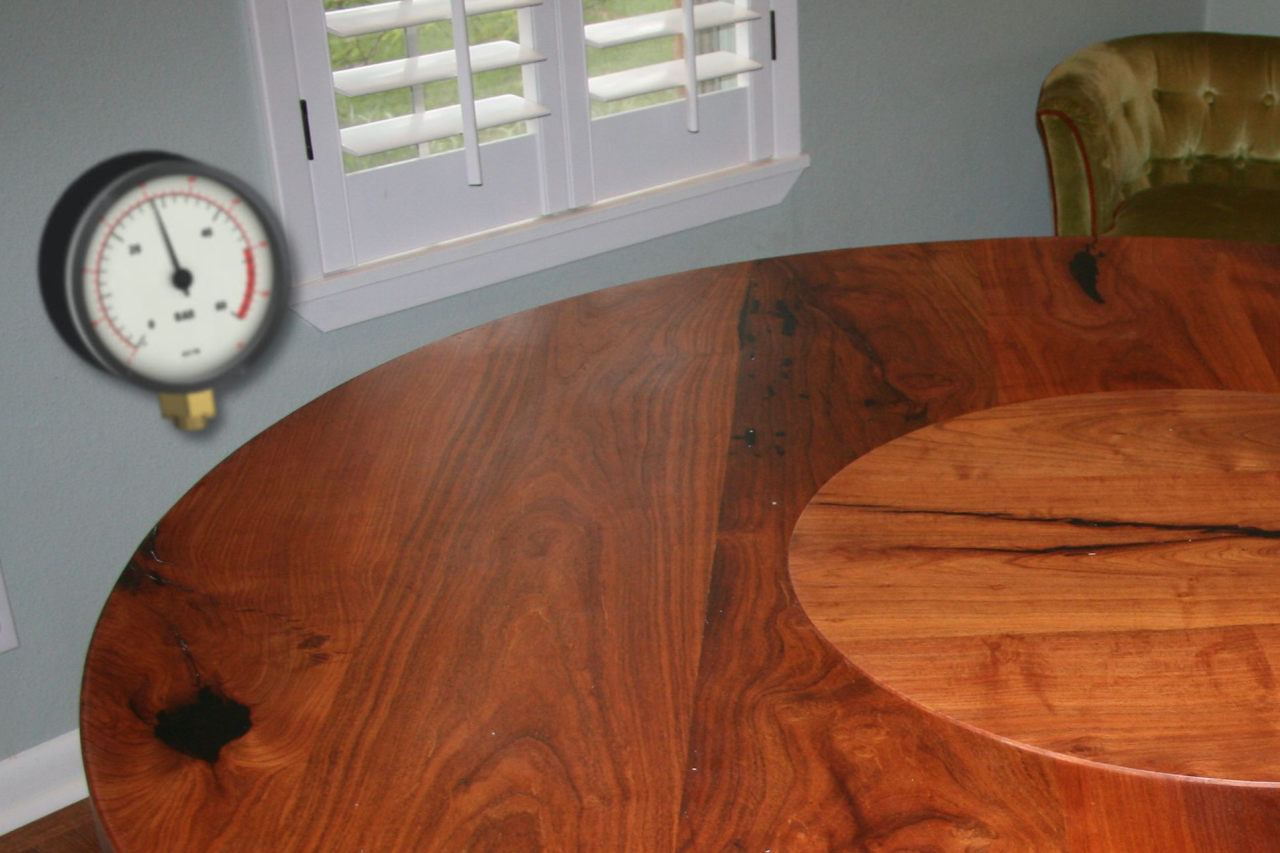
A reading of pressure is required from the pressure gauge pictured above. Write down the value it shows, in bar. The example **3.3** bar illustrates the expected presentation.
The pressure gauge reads **28** bar
